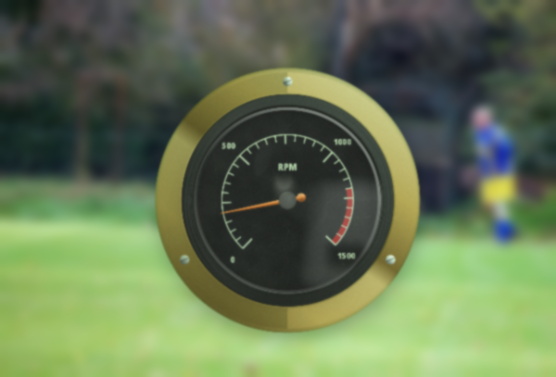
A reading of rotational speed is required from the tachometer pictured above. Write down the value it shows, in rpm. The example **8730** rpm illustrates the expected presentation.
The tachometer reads **200** rpm
